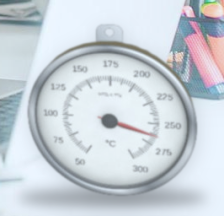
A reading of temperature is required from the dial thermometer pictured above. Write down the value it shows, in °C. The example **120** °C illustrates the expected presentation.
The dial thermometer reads **262.5** °C
